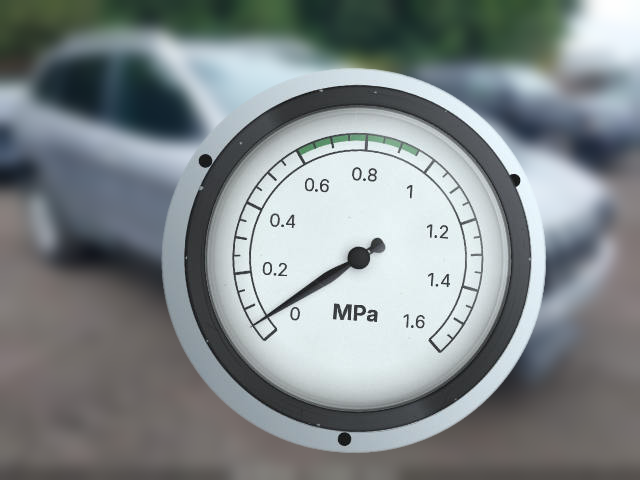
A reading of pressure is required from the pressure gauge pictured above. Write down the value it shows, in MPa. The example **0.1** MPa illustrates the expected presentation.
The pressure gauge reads **0.05** MPa
